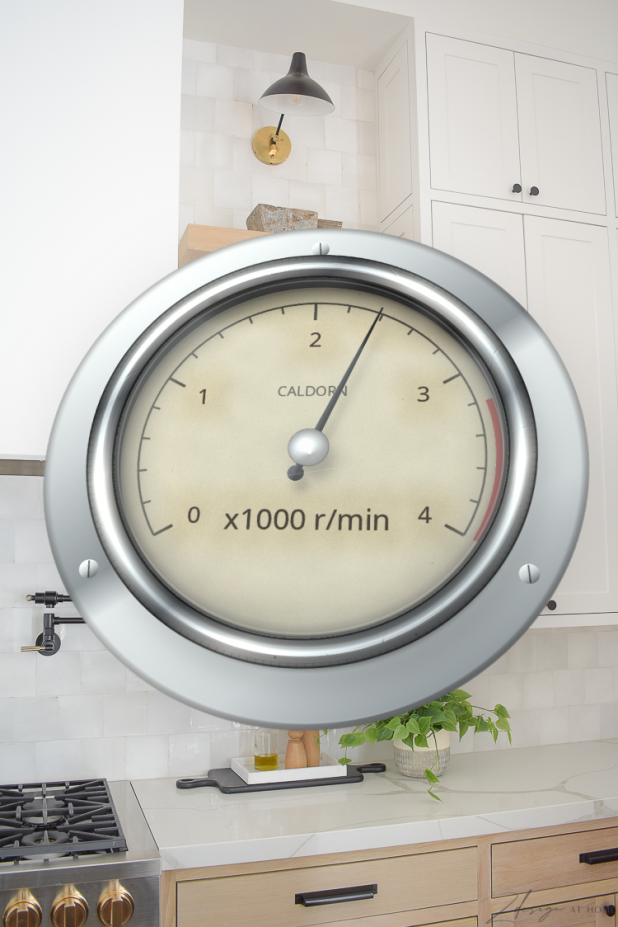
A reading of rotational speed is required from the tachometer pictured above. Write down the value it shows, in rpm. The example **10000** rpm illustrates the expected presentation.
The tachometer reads **2400** rpm
